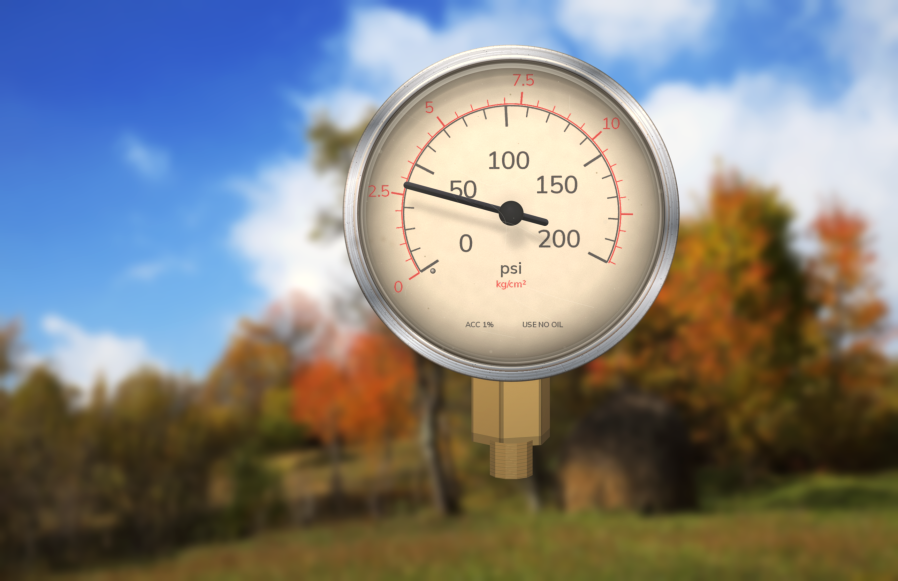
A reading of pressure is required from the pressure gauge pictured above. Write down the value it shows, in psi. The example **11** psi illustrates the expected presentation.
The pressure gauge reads **40** psi
